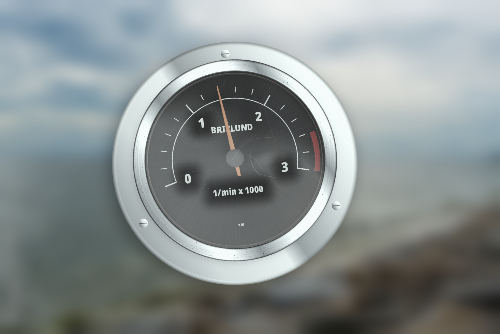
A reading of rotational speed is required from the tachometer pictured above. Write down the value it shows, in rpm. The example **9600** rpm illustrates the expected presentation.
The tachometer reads **1400** rpm
